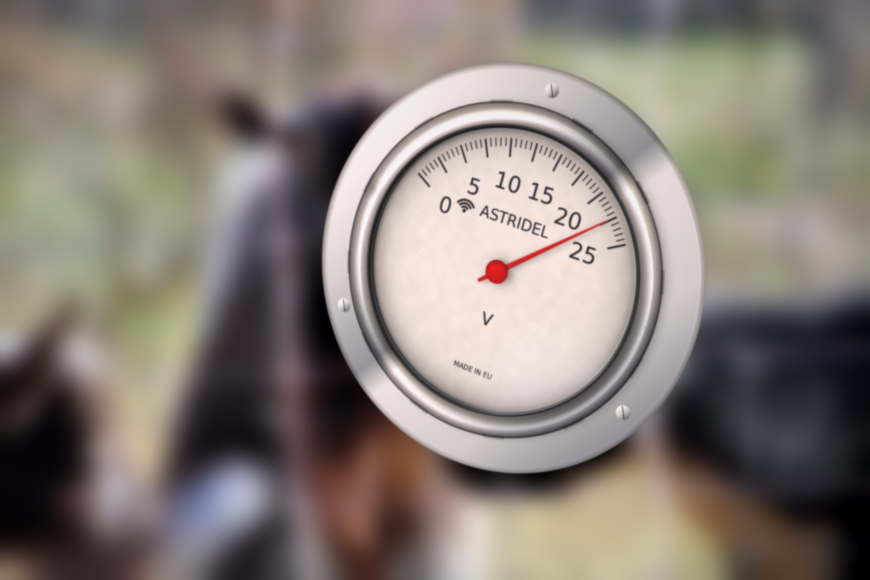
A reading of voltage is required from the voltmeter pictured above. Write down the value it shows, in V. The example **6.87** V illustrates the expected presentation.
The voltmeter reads **22.5** V
